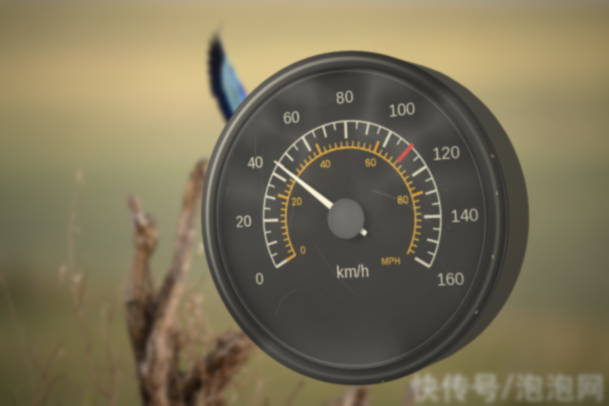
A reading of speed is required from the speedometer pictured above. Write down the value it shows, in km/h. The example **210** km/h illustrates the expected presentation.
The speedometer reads **45** km/h
